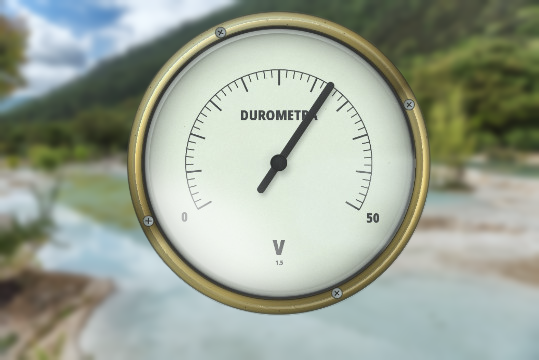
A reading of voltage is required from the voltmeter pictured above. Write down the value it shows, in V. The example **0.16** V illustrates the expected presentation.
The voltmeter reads **32** V
